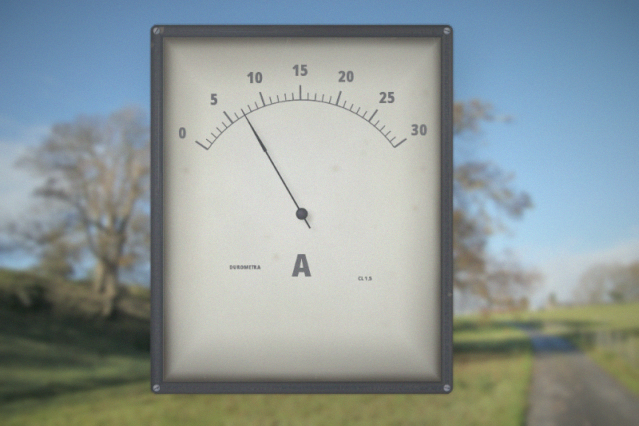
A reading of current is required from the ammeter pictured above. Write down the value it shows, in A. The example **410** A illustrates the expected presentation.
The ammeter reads **7** A
